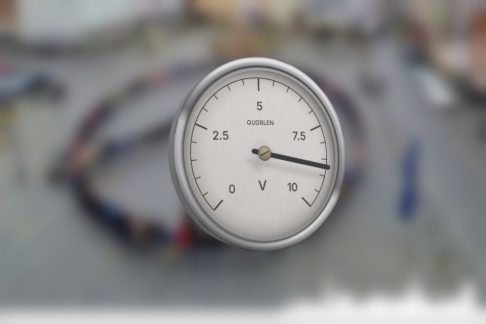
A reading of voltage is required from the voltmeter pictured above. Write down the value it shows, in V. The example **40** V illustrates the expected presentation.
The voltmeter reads **8.75** V
